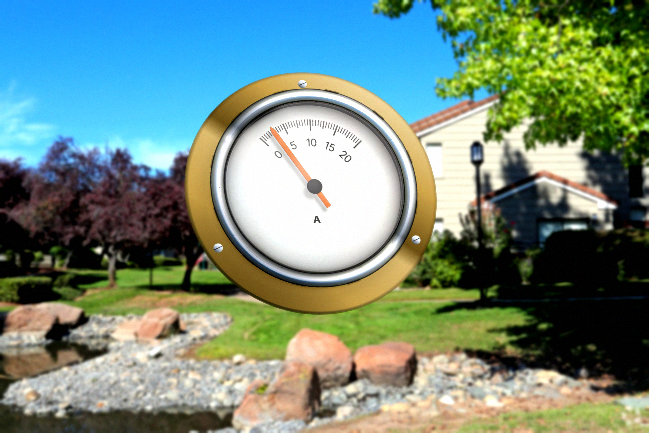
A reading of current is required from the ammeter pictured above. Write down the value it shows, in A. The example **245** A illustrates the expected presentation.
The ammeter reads **2.5** A
